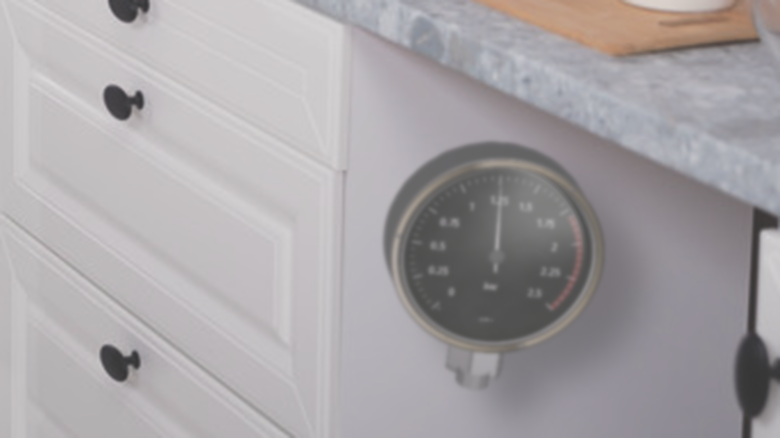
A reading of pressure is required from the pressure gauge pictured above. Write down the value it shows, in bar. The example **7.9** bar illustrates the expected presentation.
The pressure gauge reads **1.25** bar
